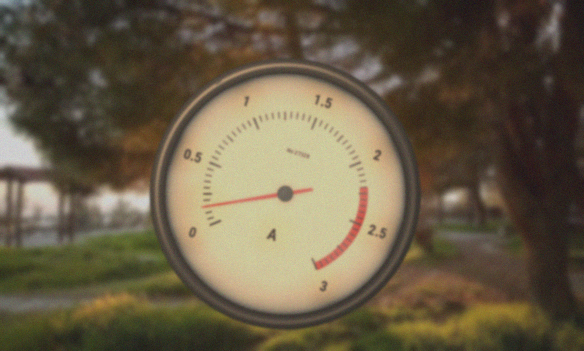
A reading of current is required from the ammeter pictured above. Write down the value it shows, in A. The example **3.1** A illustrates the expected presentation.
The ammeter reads **0.15** A
